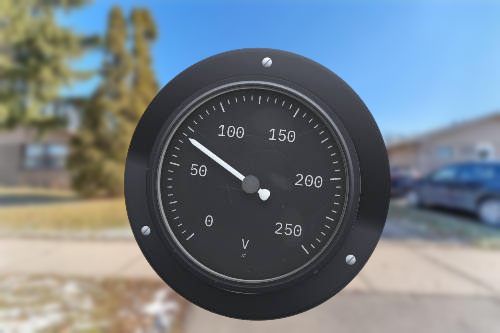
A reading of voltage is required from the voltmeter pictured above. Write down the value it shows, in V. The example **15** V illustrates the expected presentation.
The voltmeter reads **70** V
